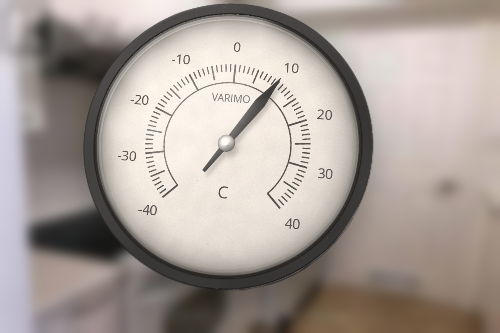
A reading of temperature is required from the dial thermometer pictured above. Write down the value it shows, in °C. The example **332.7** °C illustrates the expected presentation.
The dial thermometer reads **10** °C
